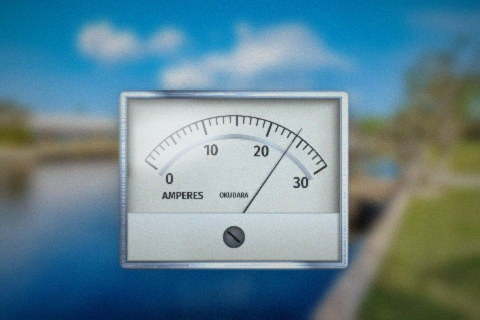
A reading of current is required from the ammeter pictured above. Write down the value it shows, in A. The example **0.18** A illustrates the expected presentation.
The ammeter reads **24** A
